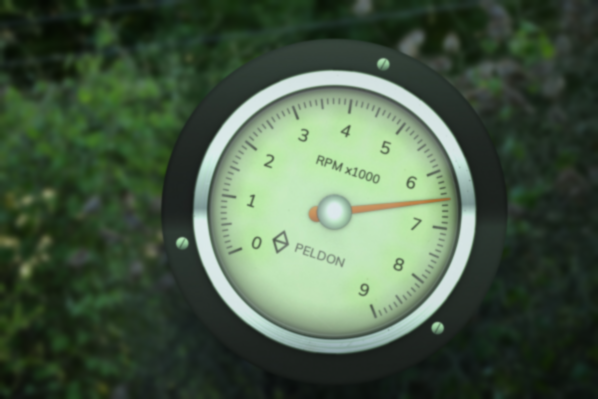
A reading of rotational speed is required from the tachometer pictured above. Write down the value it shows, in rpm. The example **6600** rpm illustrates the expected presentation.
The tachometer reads **6500** rpm
